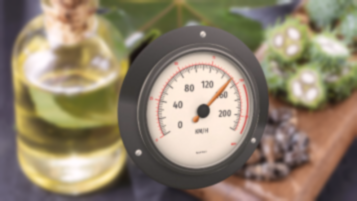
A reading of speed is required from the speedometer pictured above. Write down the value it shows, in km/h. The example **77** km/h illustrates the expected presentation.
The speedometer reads **150** km/h
